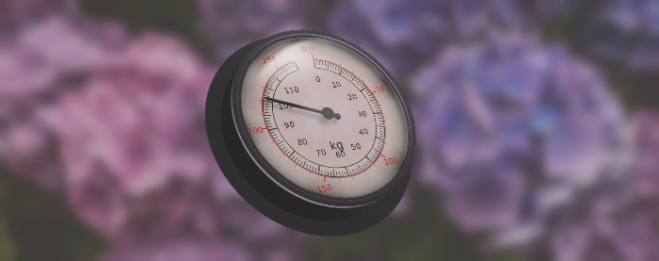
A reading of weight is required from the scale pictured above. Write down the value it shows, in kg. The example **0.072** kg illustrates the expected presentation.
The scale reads **100** kg
